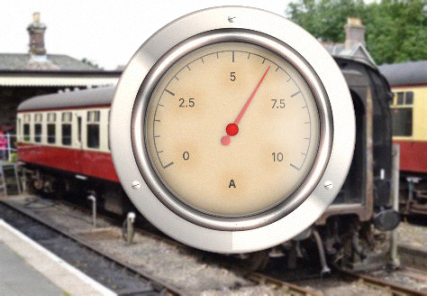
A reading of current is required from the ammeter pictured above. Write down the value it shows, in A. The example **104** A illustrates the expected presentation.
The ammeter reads **6.25** A
